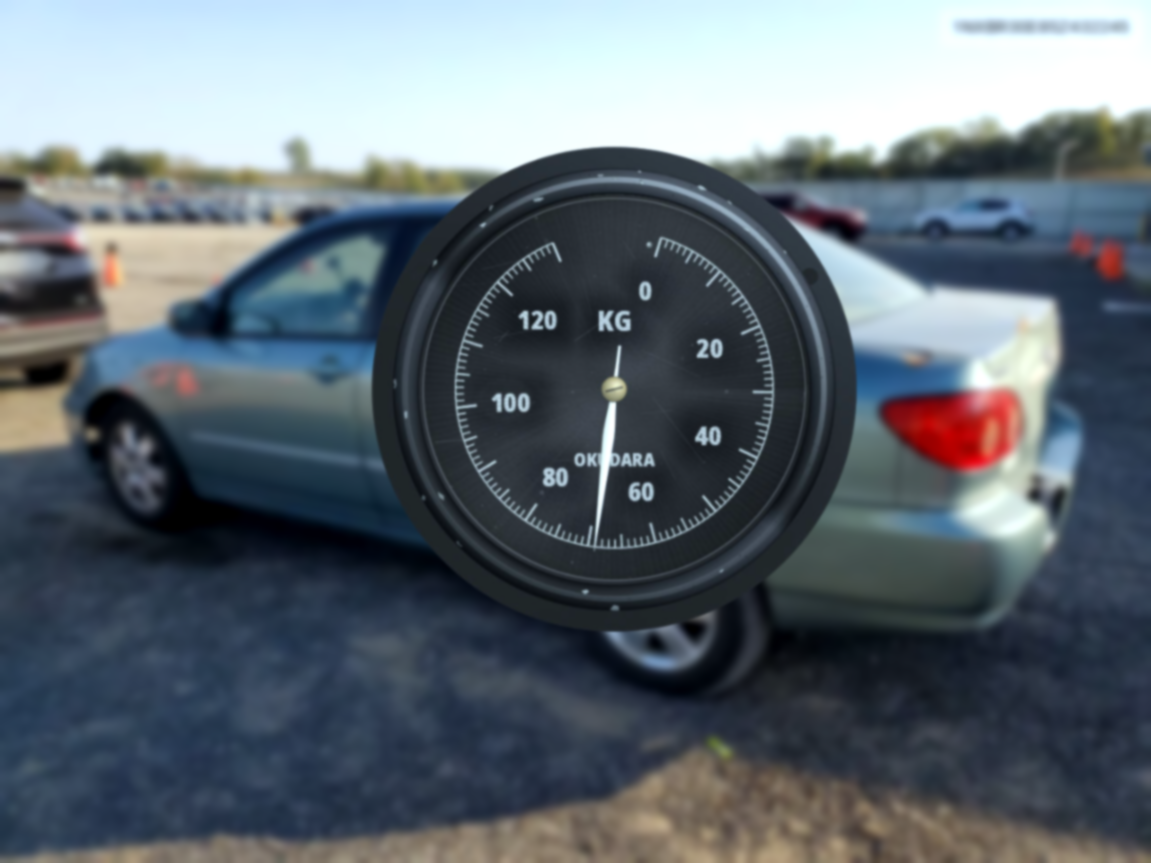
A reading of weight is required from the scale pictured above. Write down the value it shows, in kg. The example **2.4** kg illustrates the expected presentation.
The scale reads **69** kg
